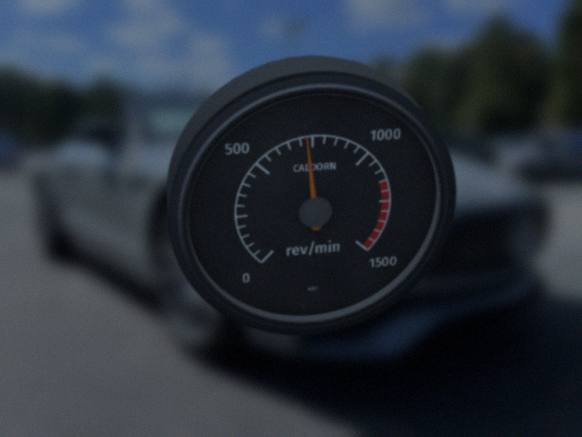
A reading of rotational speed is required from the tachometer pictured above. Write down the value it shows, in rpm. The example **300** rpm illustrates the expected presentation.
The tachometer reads **725** rpm
